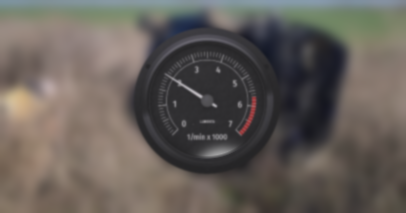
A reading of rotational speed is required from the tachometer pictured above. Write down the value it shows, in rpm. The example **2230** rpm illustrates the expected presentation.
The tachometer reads **2000** rpm
